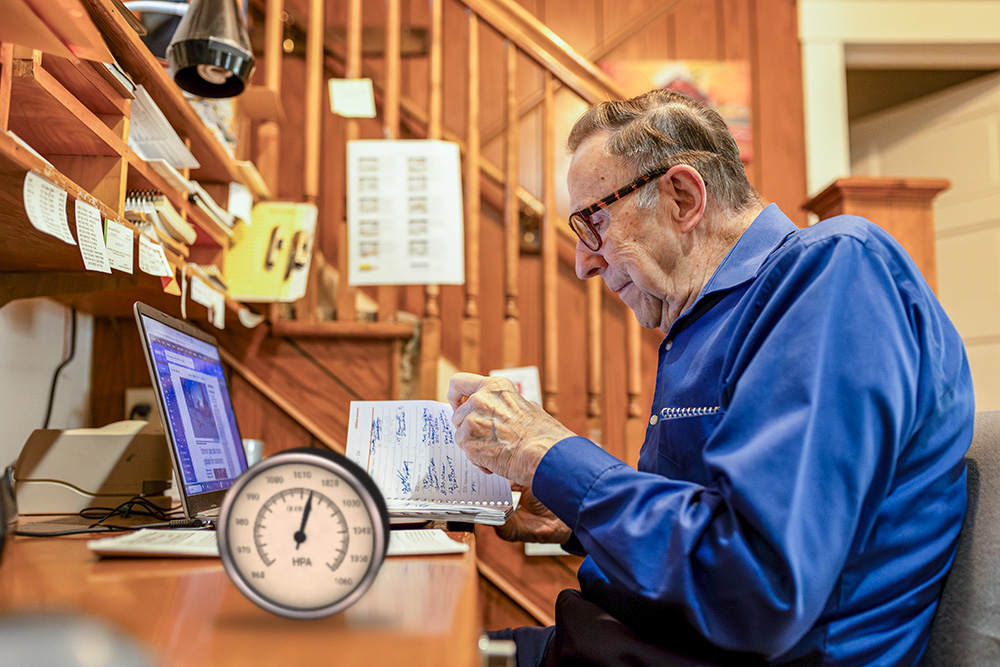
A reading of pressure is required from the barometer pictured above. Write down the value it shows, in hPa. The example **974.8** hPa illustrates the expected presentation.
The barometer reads **1015** hPa
